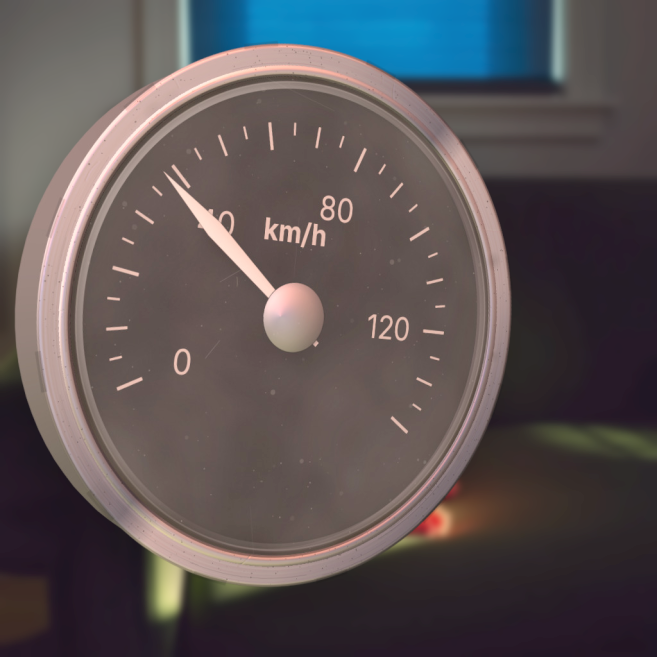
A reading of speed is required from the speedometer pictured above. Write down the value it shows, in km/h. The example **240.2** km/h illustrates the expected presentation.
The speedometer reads **37.5** km/h
